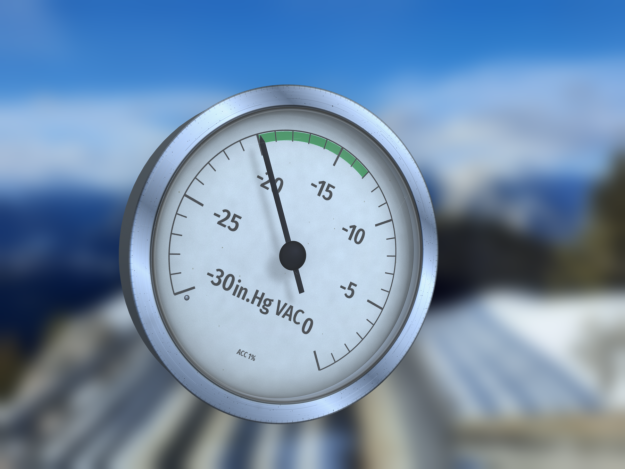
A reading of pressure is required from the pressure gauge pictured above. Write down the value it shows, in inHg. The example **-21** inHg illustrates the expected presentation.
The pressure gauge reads **-20** inHg
